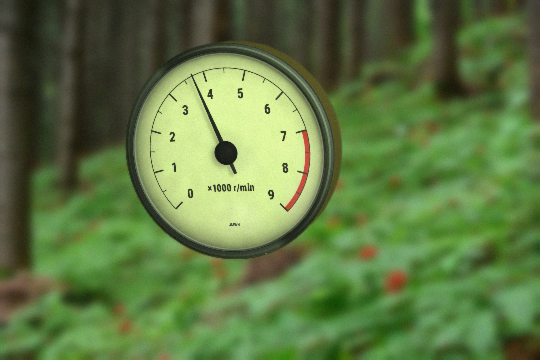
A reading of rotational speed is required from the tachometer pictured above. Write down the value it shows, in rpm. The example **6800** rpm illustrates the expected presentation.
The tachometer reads **3750** rpm
